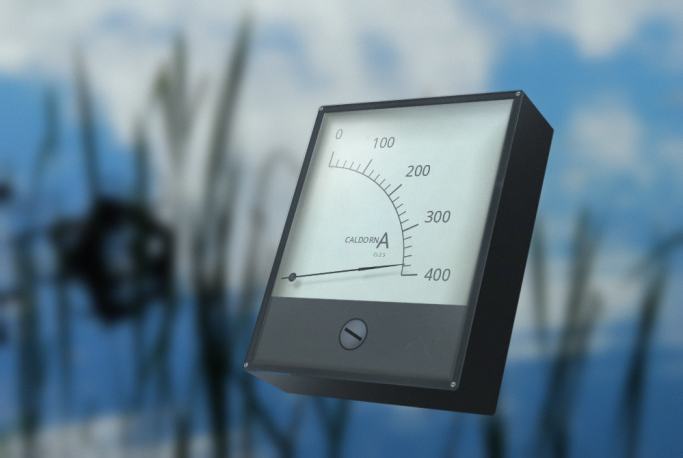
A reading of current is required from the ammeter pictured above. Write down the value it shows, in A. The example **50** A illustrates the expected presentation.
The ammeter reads **380** A
